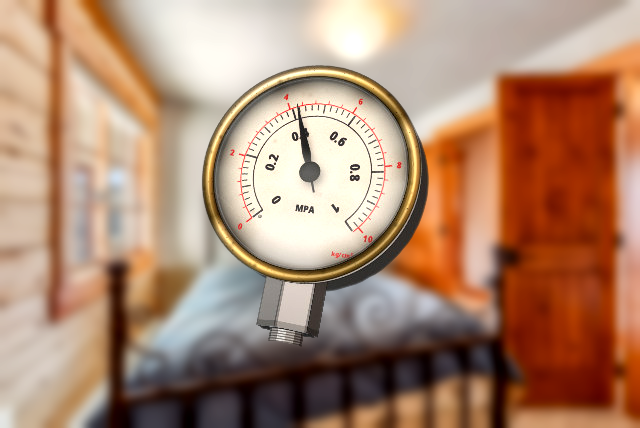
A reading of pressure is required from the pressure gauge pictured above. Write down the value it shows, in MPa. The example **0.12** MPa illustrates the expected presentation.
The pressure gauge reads **0.42** MPa
